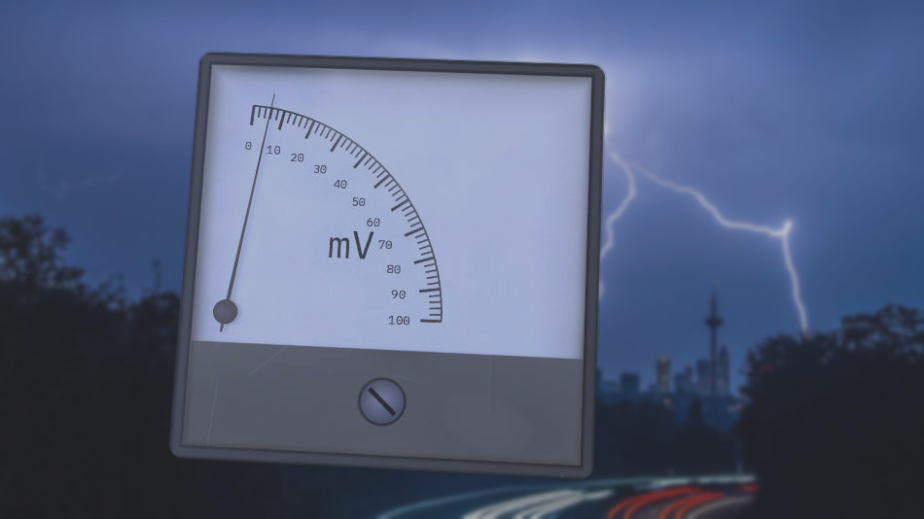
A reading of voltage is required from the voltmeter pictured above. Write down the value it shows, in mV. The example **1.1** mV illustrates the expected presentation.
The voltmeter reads **6** mV
